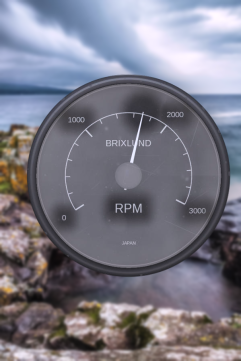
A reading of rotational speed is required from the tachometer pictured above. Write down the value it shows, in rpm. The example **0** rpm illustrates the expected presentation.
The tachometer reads **1700** rpm
